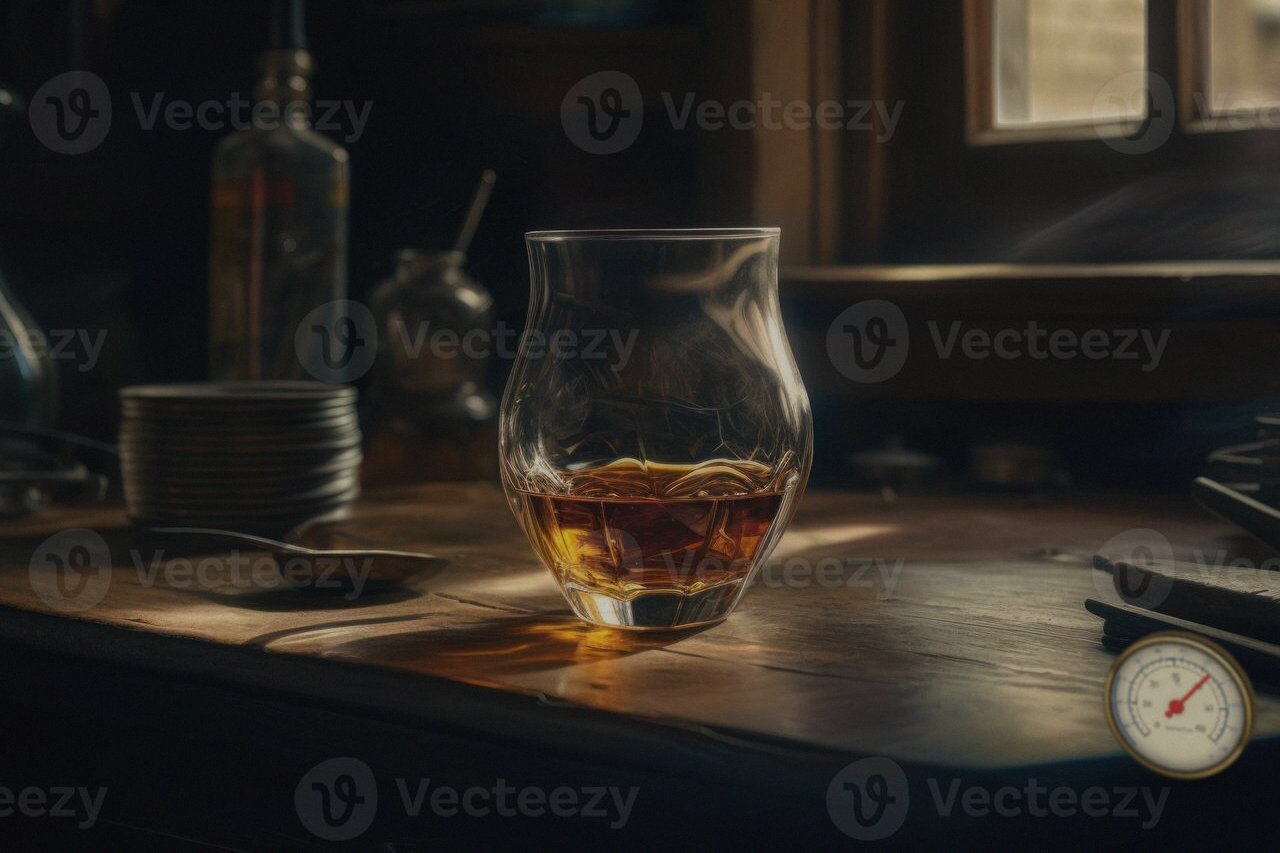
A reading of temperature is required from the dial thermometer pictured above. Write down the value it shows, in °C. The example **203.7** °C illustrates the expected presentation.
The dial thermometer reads **40** °C
